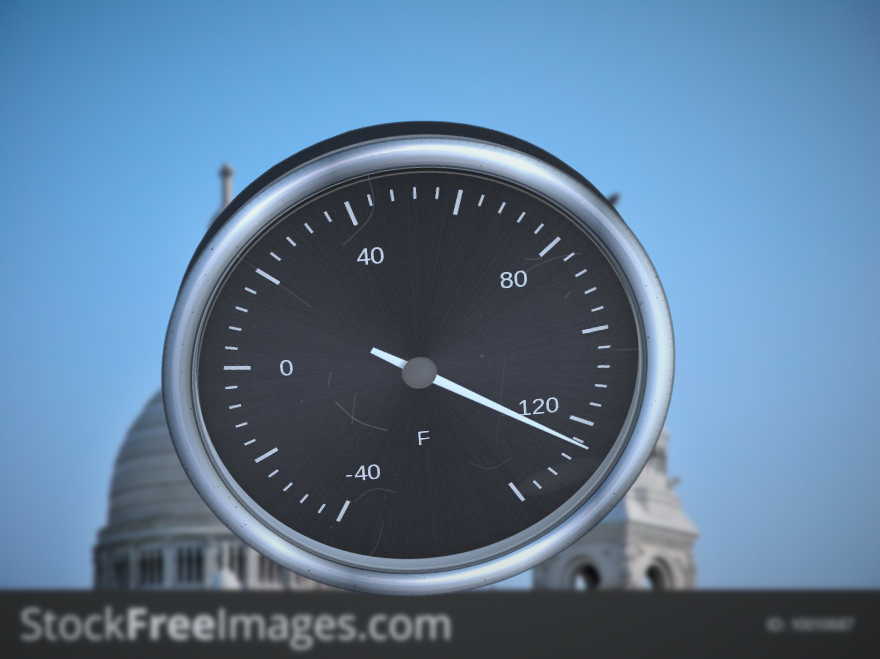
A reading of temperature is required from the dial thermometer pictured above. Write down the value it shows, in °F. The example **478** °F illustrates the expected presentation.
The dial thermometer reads **124** °F
